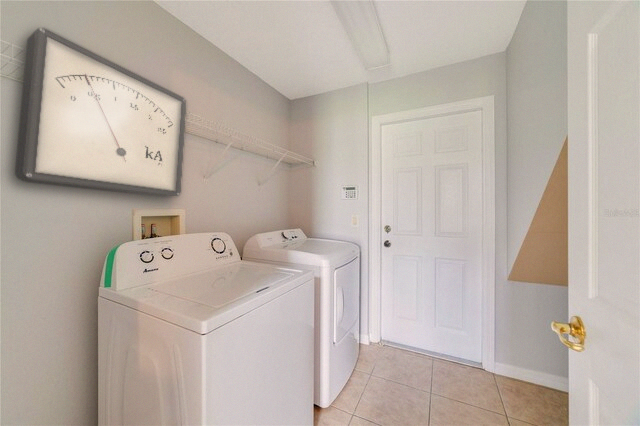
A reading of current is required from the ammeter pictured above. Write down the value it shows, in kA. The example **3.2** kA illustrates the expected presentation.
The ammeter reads **0.5** kA
